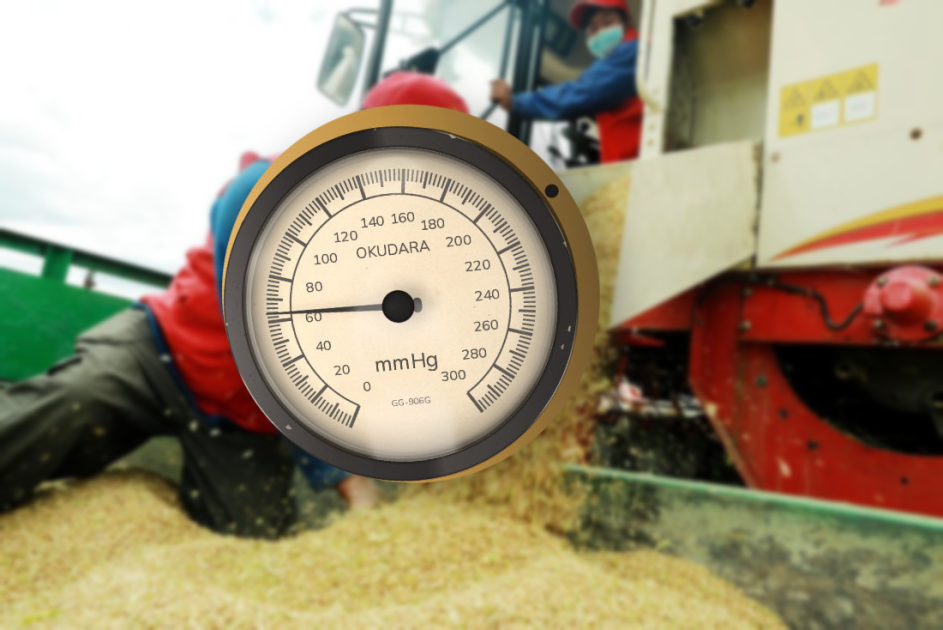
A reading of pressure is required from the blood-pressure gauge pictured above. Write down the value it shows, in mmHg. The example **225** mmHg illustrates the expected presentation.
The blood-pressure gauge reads **64** mmHg
